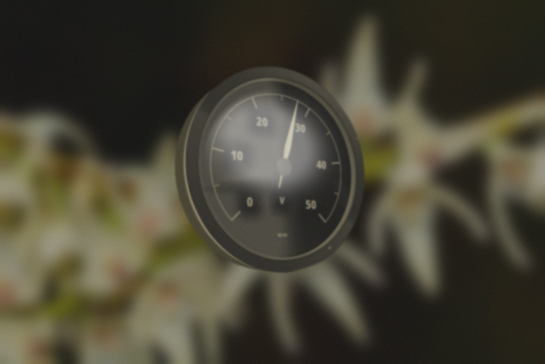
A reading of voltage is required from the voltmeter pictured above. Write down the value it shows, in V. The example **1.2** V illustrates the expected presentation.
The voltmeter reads **27.5** V
